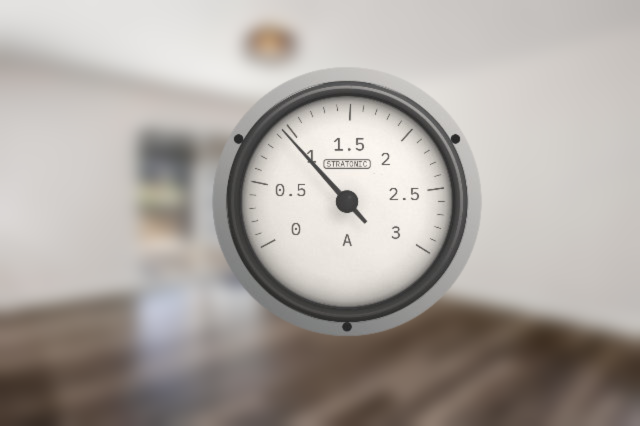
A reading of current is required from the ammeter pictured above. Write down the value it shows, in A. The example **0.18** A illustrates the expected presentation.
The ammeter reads **0.95** A
